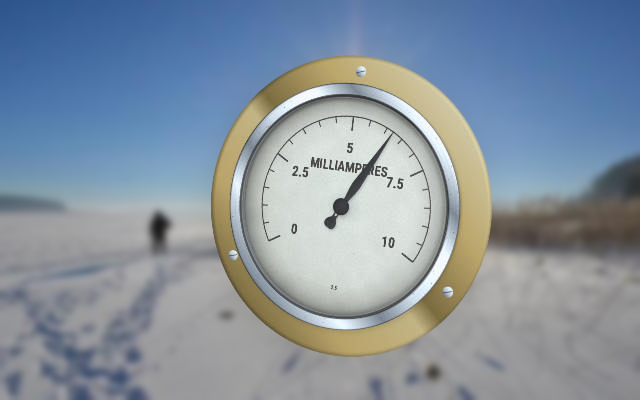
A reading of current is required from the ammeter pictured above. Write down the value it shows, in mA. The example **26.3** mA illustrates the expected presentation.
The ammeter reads **6.25** mA
